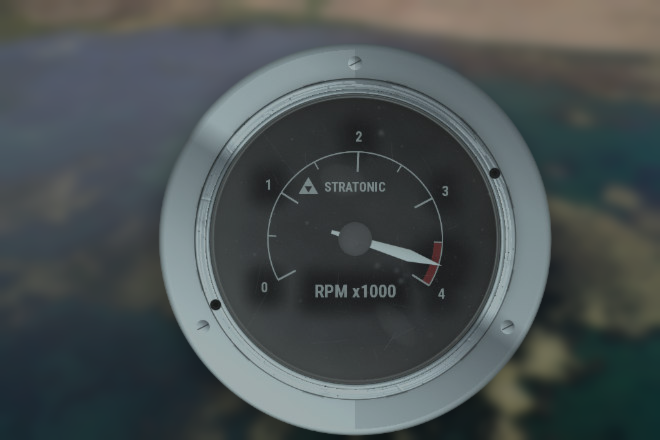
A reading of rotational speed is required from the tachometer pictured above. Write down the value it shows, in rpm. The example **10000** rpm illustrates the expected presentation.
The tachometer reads **3750** rpm
